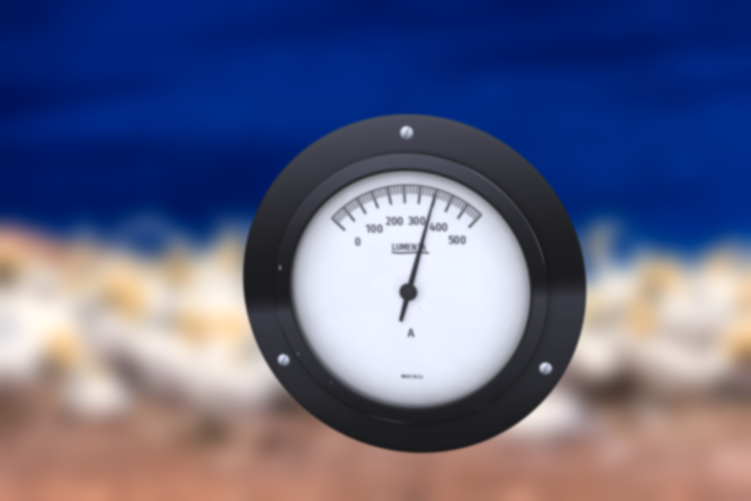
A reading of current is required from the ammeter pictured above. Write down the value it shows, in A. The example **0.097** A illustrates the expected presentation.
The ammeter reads **350** A
